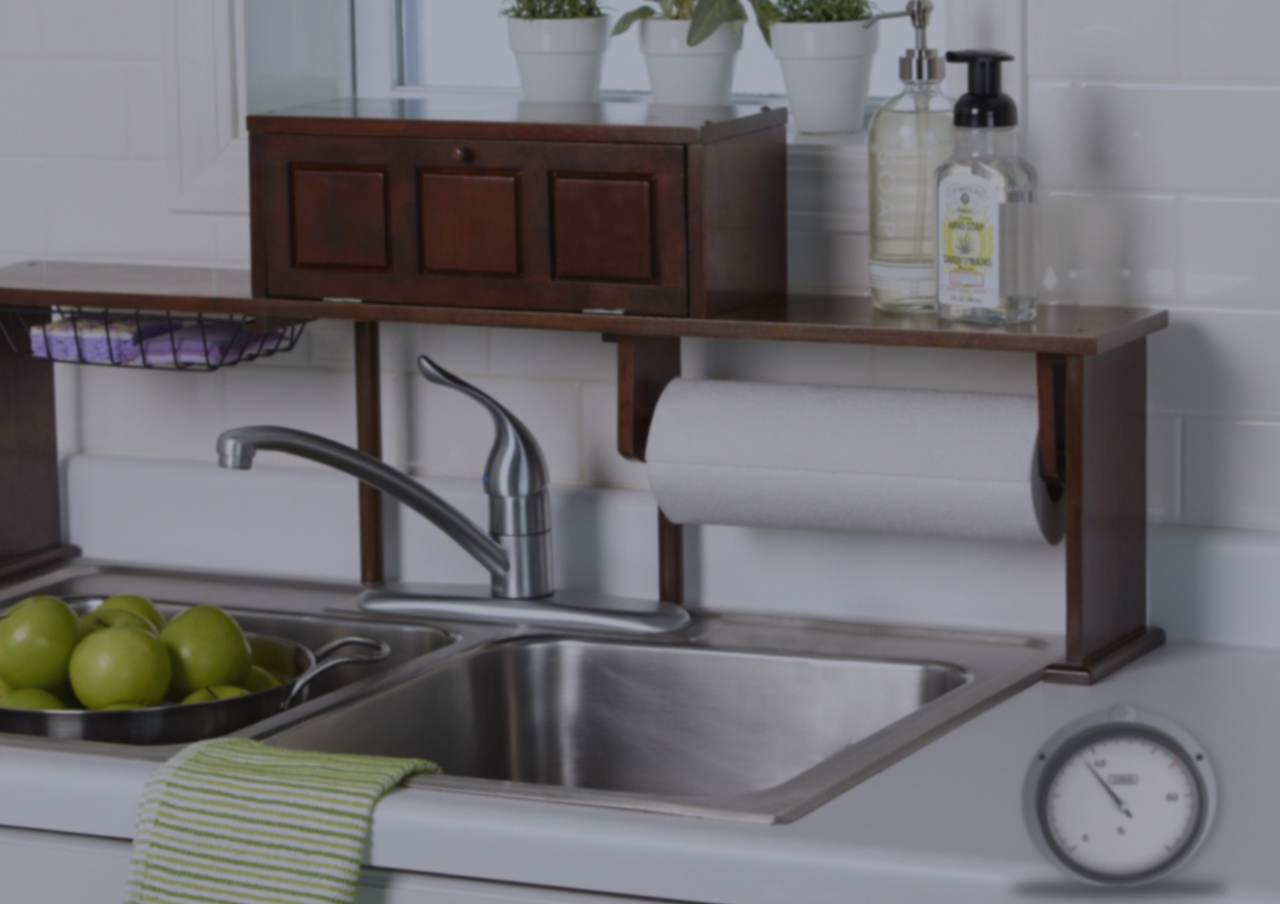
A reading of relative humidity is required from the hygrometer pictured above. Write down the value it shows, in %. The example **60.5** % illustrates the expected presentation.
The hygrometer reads **36** %
